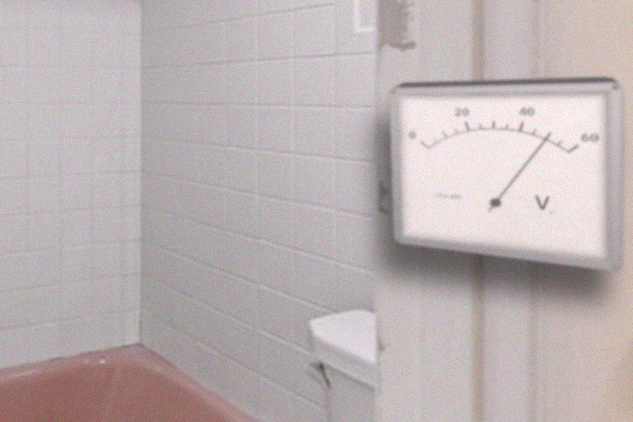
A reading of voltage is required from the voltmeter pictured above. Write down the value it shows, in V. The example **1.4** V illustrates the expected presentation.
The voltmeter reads **50** V
